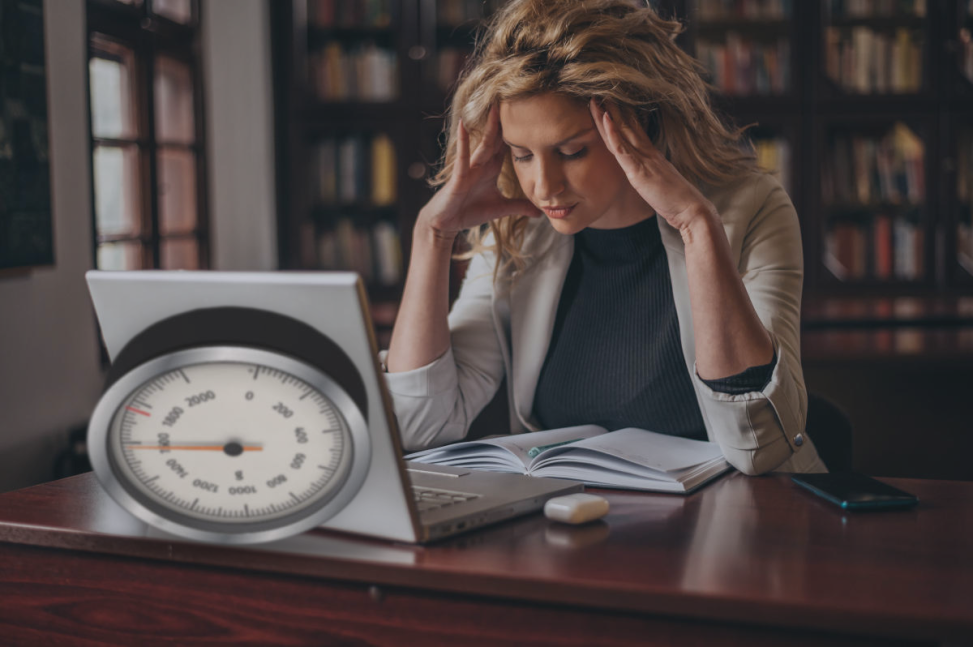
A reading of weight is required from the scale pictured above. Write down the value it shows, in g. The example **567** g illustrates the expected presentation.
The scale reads **1600** g
